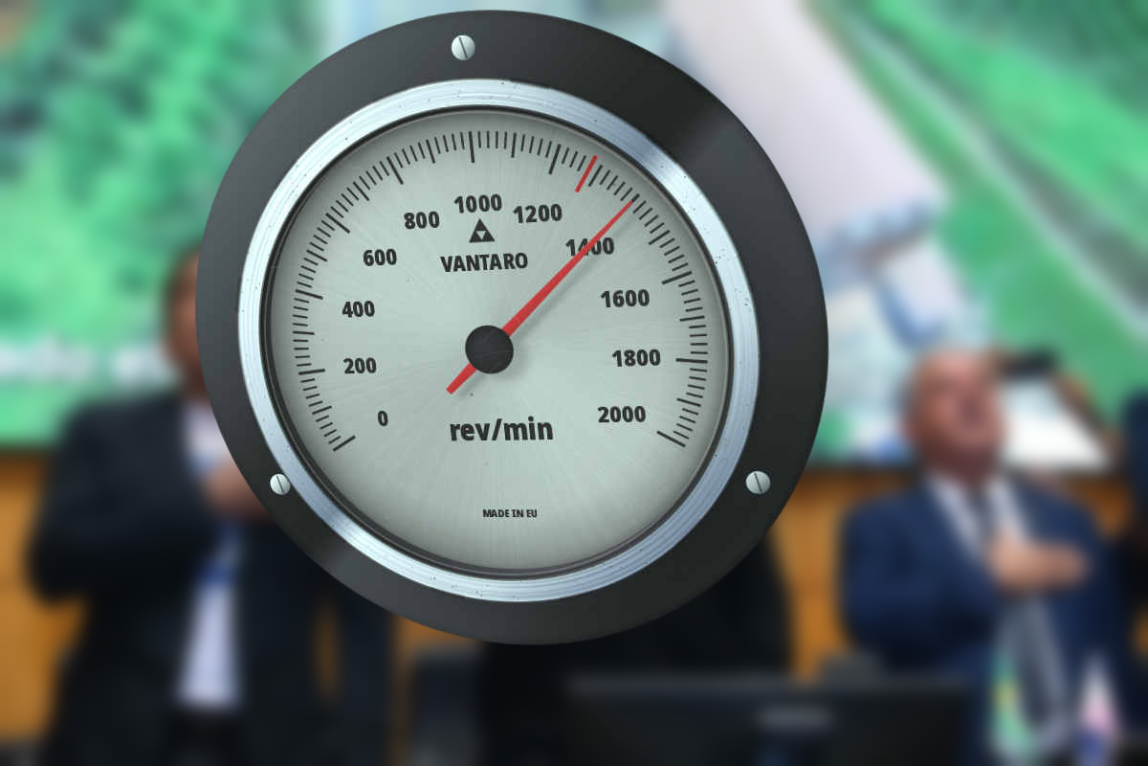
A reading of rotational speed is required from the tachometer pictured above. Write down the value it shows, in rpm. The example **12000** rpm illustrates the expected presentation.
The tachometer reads **1400** rpm
